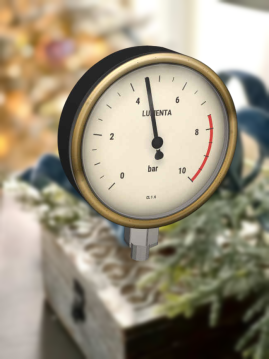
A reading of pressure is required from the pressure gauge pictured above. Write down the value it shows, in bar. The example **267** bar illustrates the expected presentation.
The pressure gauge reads **4.5** bar
